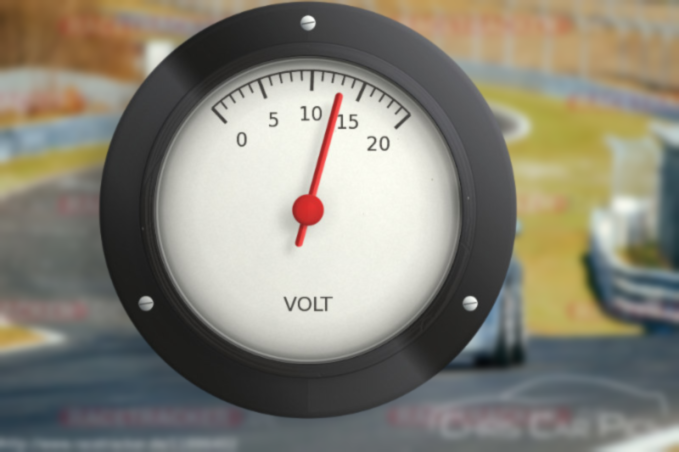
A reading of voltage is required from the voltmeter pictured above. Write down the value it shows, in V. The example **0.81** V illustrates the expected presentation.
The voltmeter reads **13** V
